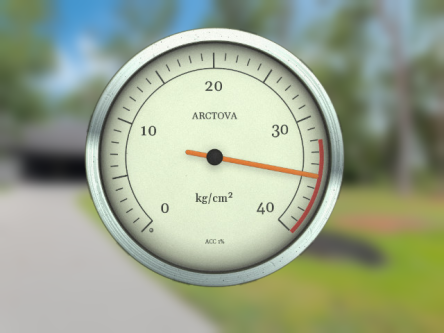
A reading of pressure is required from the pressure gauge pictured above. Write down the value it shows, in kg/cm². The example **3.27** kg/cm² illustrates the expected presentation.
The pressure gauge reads **35** kg/cm²
